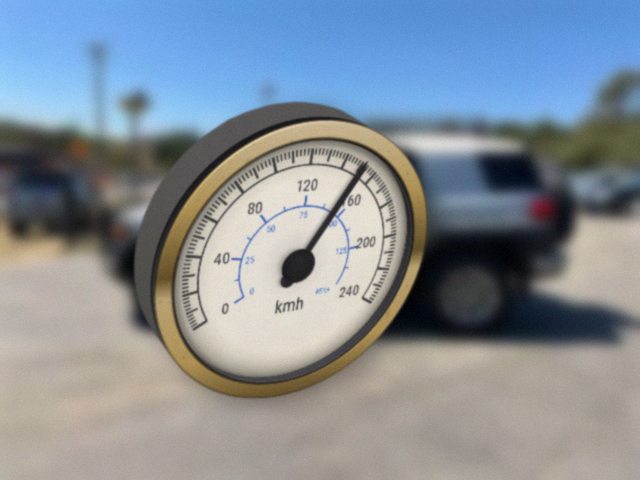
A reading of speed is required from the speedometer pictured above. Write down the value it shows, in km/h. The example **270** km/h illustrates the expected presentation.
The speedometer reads **150** km/h
